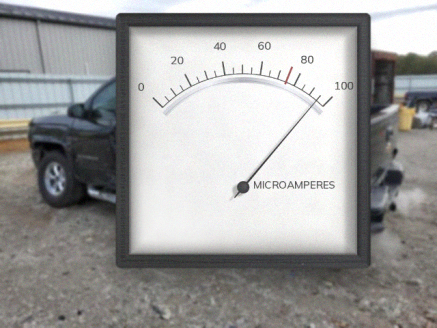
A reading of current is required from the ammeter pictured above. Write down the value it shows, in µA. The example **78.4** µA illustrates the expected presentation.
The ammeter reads **95** µA
